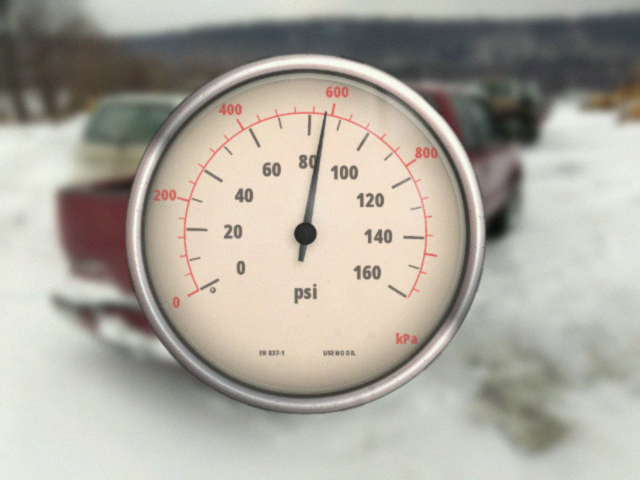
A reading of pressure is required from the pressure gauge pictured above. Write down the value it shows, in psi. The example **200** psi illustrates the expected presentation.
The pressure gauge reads **85** psi
